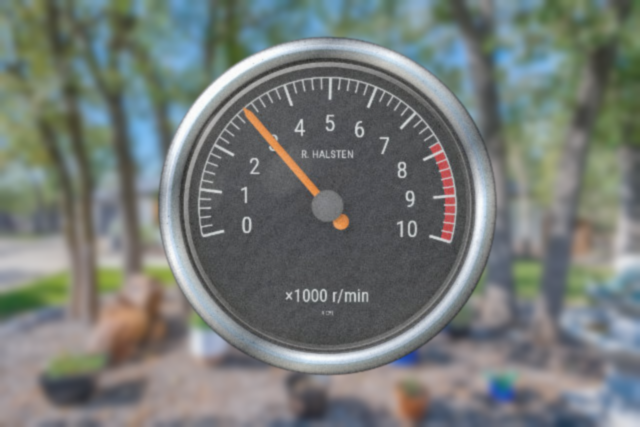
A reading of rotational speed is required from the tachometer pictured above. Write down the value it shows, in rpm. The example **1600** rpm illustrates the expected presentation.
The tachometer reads **3000** rpm
